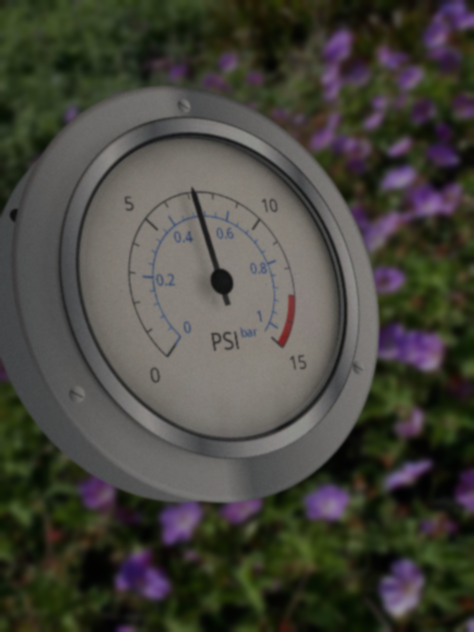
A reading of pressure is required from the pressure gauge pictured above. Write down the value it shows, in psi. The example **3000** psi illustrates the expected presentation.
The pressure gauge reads **7** psi
